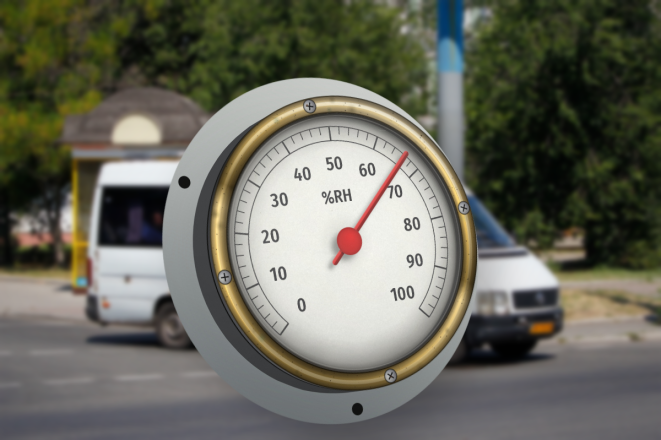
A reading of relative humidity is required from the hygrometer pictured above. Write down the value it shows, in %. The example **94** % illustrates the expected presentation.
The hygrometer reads **66** %
